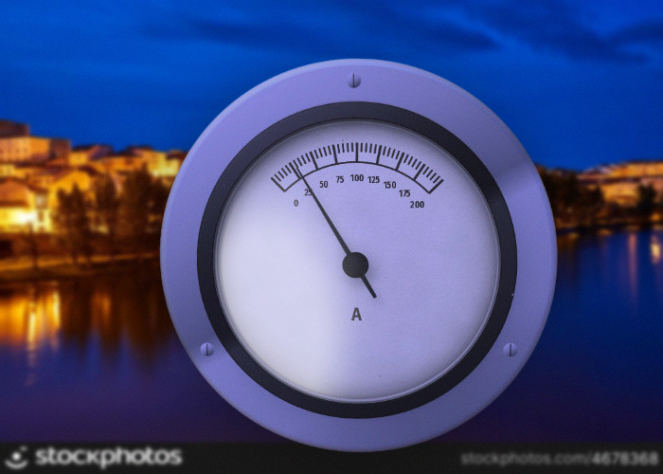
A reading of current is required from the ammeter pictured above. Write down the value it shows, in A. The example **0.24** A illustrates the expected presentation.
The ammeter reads **30** A
